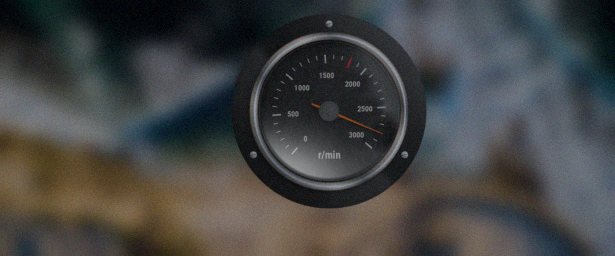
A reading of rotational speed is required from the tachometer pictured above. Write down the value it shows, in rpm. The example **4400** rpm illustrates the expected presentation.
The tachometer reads **2800** rpm
